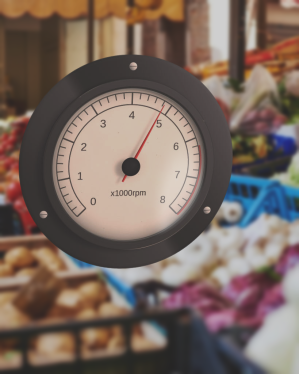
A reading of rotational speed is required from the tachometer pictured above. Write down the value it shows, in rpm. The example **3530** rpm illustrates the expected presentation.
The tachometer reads **4800** rpm
